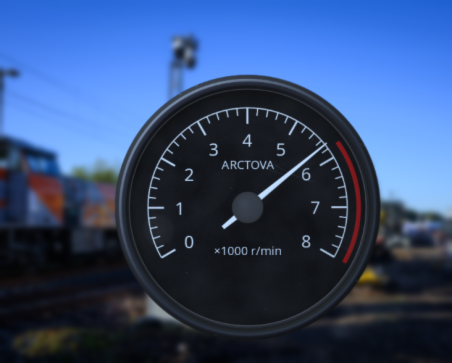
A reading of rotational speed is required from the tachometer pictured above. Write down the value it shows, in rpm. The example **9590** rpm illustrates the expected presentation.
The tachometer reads **5700** rpm
